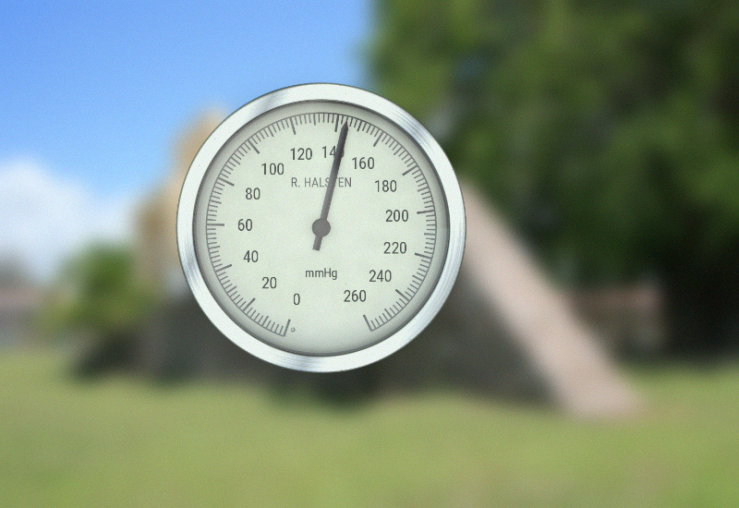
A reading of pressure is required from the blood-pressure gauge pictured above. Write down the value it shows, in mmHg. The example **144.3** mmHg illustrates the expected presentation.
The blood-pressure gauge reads **144** mmHg
